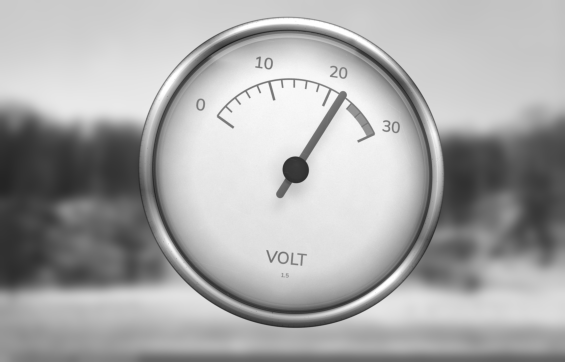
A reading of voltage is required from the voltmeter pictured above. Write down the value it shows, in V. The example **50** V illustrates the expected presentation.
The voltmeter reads **22** V
